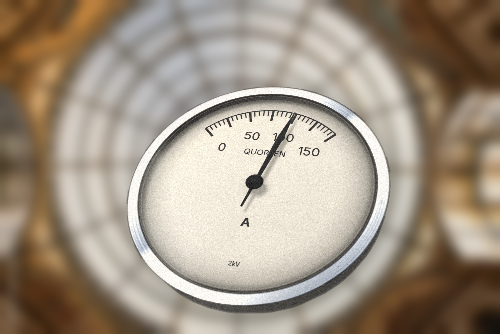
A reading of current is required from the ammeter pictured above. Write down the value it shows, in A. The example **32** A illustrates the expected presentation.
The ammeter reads **100** A
